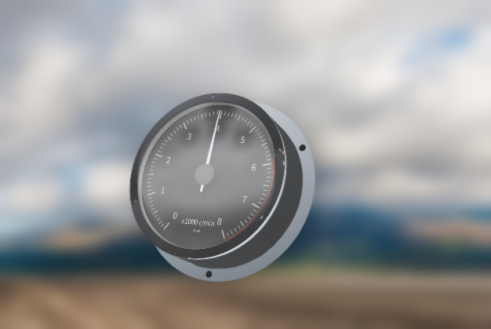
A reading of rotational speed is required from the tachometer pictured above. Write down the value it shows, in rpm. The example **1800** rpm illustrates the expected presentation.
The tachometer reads **4000** rpm
